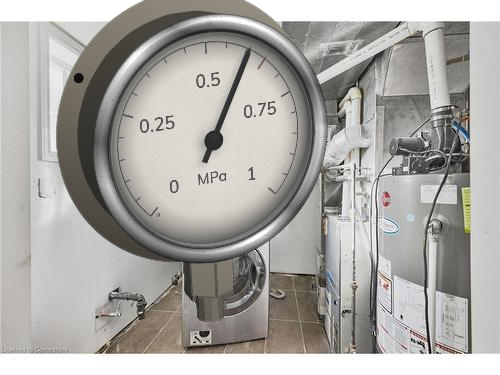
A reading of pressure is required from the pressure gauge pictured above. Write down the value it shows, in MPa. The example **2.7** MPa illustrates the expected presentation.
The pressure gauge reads **0.6** MPa
